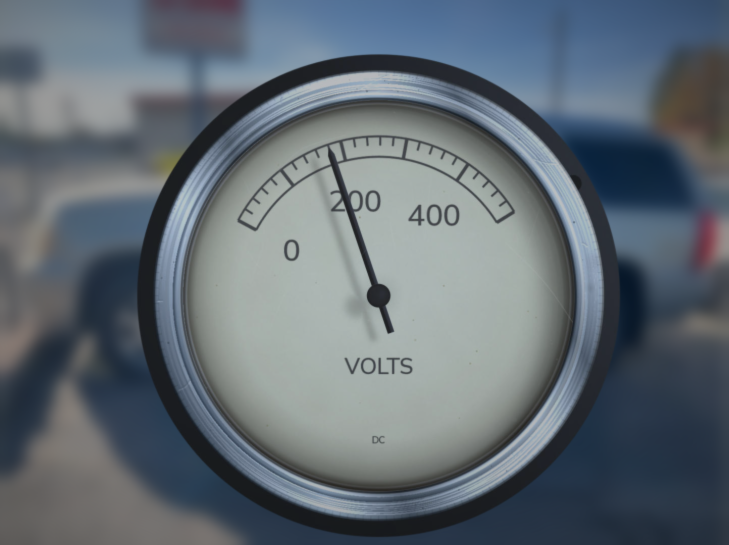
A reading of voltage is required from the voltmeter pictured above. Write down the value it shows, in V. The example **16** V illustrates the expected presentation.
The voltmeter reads **180** V
